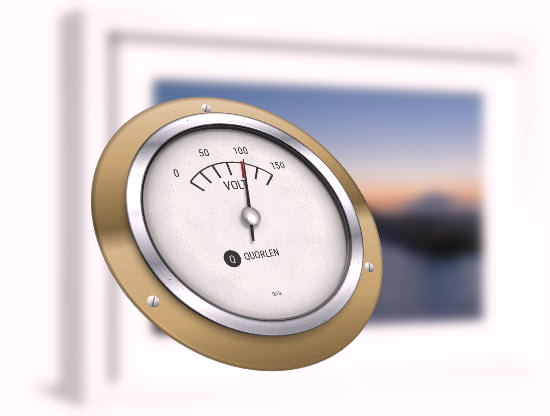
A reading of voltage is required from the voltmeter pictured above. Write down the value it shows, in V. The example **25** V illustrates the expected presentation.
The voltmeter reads **100** V
